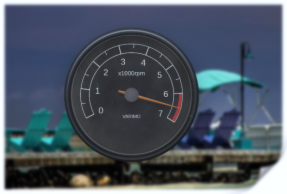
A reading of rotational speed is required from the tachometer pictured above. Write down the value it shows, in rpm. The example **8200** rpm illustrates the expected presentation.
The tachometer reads **6500** rpm
